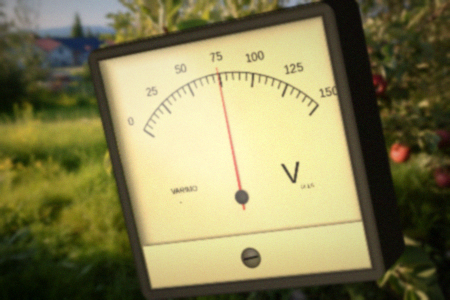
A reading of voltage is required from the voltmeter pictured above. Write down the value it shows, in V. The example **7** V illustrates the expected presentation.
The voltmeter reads **75** V
